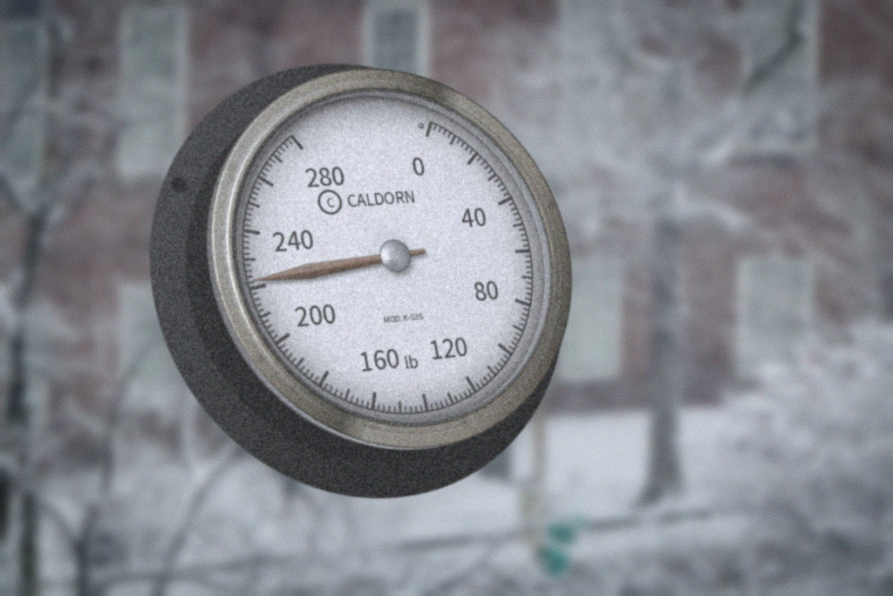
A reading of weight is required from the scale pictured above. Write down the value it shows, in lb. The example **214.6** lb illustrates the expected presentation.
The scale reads **222** lb
